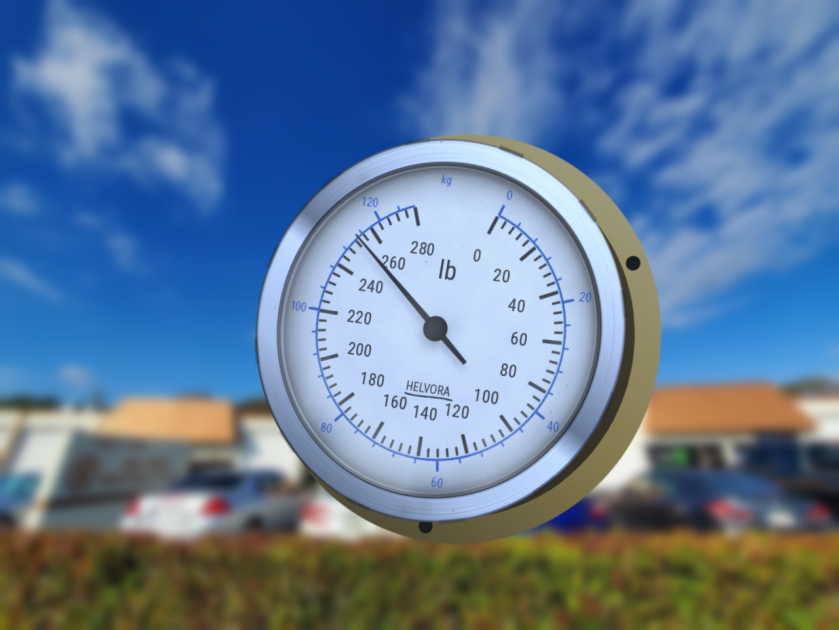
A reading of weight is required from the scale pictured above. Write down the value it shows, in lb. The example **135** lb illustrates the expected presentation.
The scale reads **254** lb
